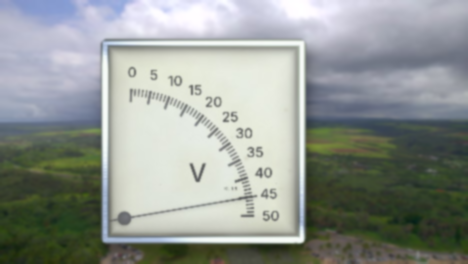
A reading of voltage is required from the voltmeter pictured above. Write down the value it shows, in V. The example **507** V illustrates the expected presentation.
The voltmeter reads **45** V
